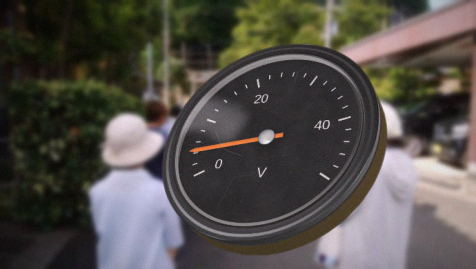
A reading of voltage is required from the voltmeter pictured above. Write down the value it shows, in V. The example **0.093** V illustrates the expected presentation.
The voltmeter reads **4** V
